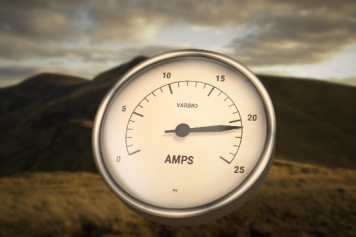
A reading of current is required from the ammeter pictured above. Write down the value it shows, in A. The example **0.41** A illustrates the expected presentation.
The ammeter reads **21** A
